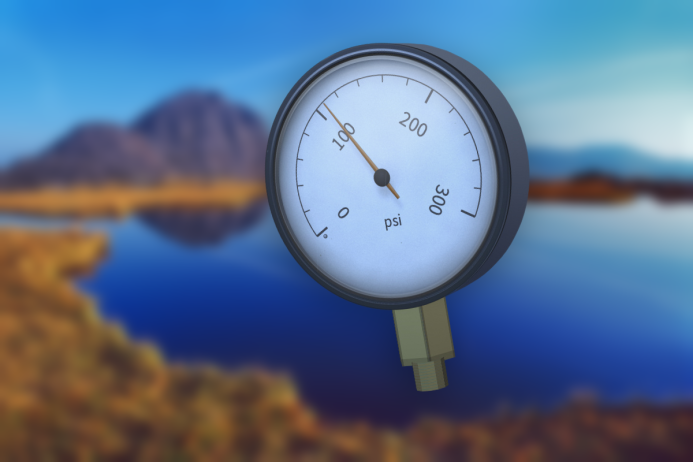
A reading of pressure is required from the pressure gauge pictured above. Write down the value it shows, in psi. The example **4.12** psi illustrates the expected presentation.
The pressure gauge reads **110** psi
